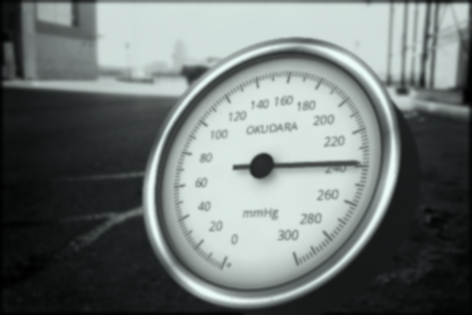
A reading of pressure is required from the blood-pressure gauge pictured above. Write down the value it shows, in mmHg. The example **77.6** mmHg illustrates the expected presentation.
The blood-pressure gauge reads **240** mmHg
